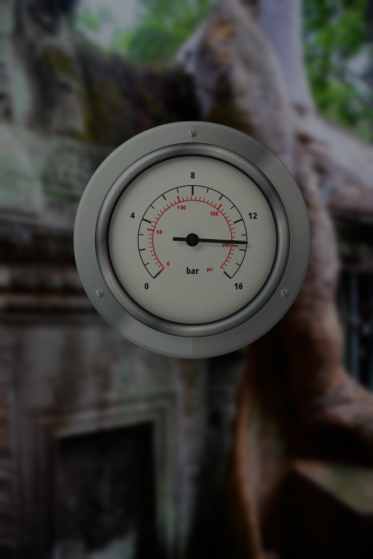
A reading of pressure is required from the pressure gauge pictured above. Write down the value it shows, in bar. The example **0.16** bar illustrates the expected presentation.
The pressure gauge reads **13.5** bar
